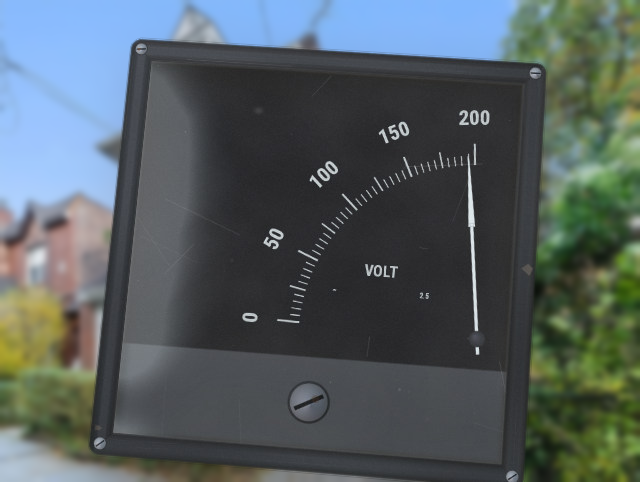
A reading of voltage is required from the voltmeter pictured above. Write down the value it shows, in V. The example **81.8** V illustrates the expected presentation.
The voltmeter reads **195** V
